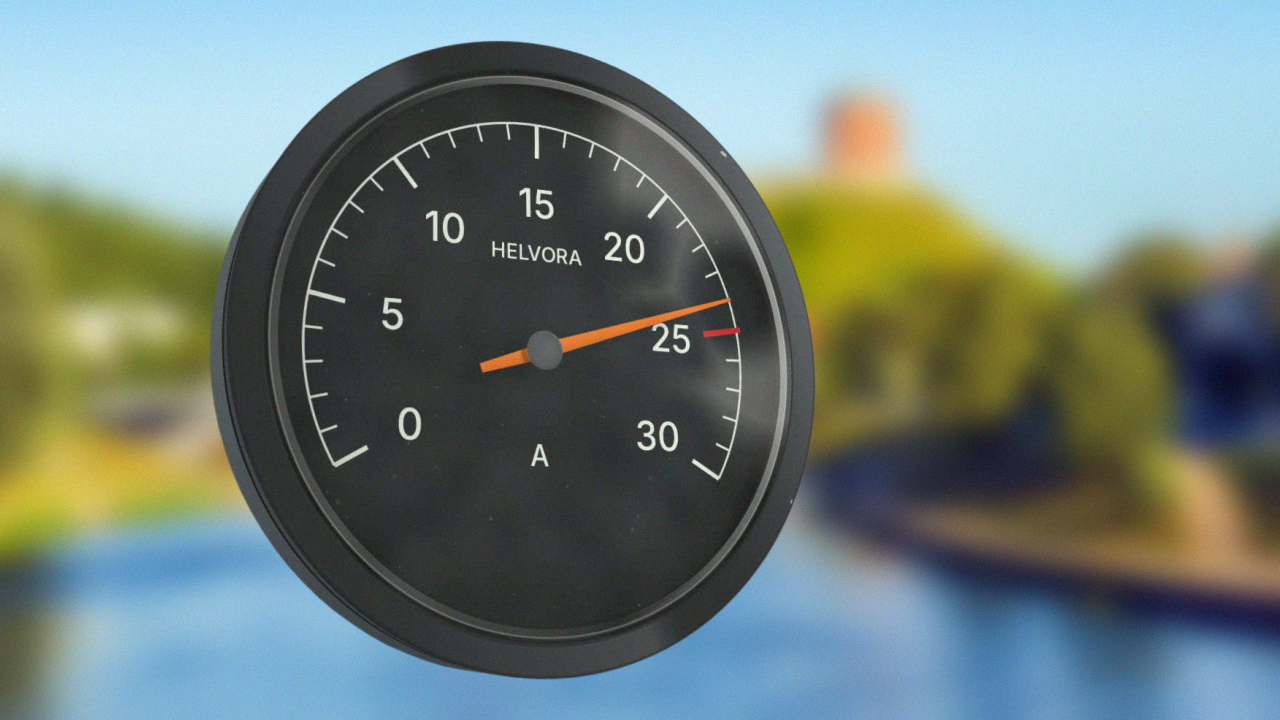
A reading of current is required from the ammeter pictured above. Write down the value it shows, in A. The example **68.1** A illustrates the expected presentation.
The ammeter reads **24** A
